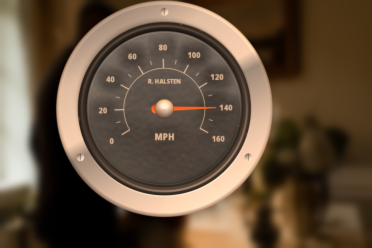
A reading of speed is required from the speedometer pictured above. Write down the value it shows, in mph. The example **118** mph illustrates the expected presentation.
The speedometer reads **140** mph
